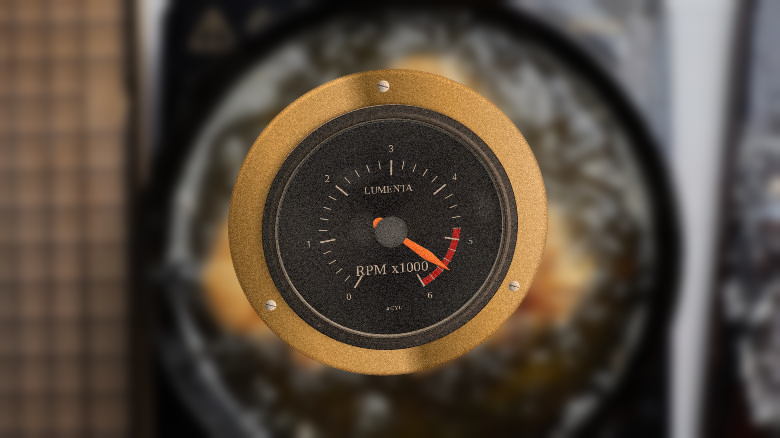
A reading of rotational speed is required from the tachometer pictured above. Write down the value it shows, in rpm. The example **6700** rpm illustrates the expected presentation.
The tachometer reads **5500** rpm
